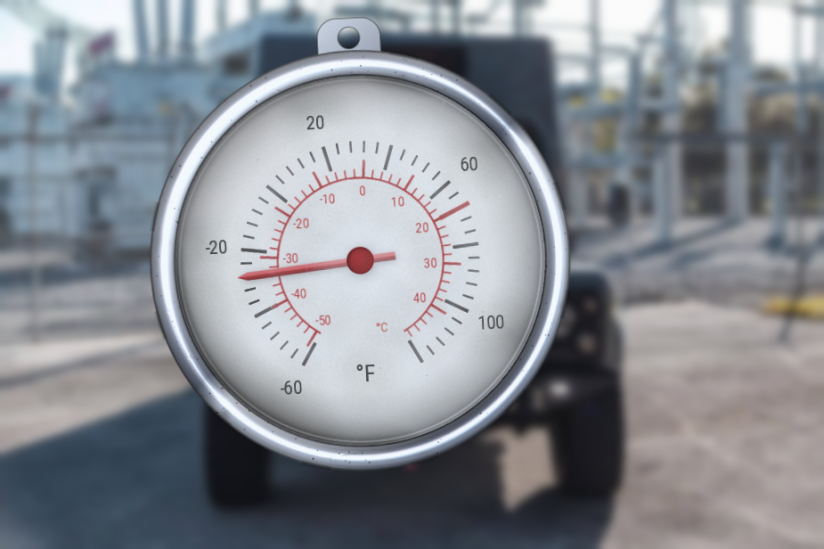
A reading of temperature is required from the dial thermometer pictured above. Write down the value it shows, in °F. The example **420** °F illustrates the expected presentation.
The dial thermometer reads **-28** °F
